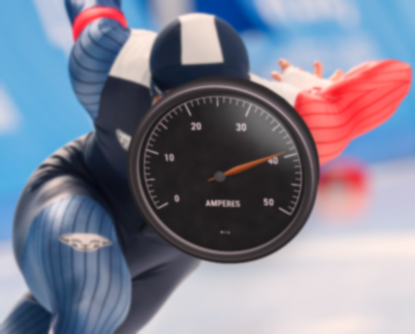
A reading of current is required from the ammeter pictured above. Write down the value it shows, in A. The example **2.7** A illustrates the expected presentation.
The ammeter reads **39** A
